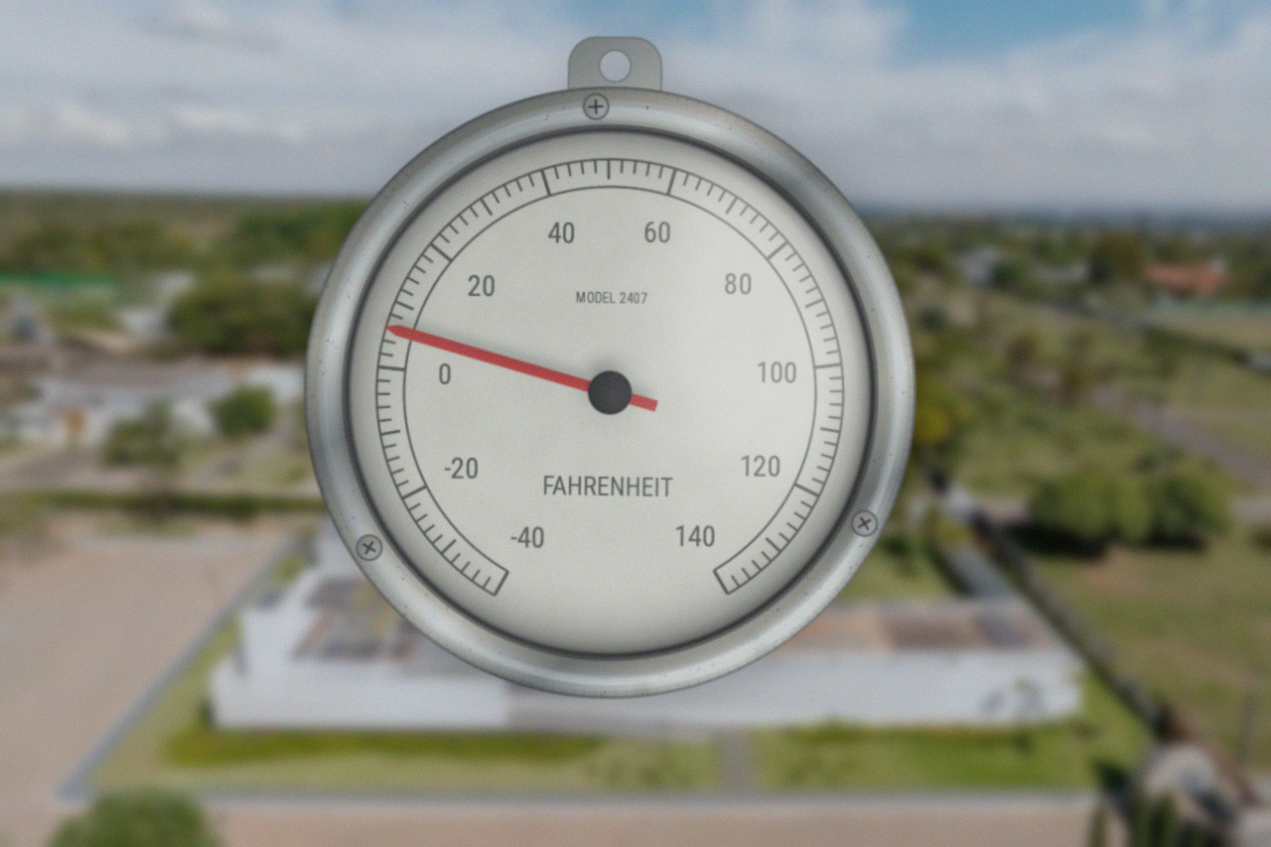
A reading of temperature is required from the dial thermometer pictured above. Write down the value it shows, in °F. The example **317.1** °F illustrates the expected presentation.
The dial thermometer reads **6** °F
